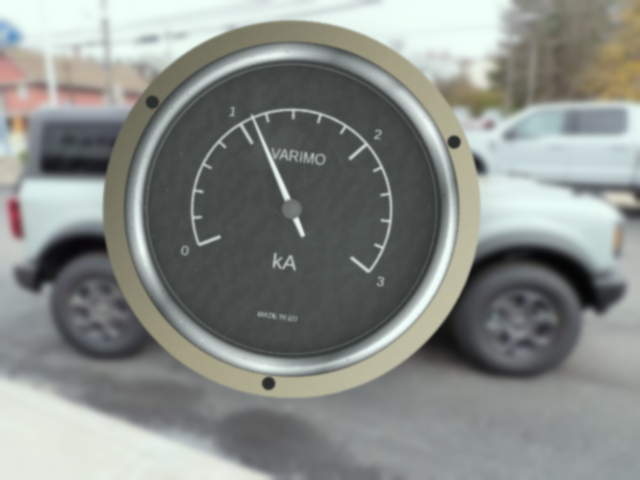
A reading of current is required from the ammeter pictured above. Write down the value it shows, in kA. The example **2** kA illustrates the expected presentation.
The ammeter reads **1.1** kA
